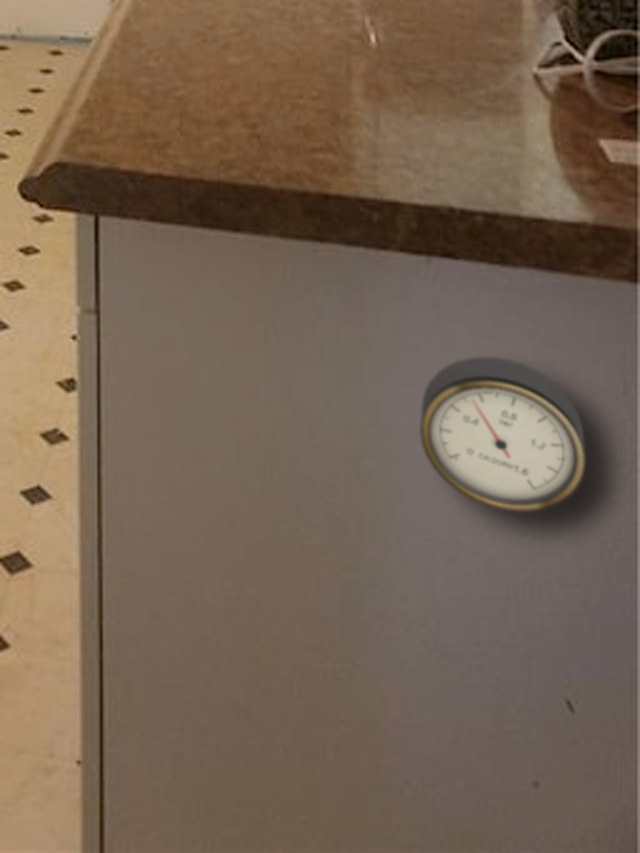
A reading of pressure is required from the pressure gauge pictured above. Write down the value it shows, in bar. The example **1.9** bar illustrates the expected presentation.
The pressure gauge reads **0.55** bar
